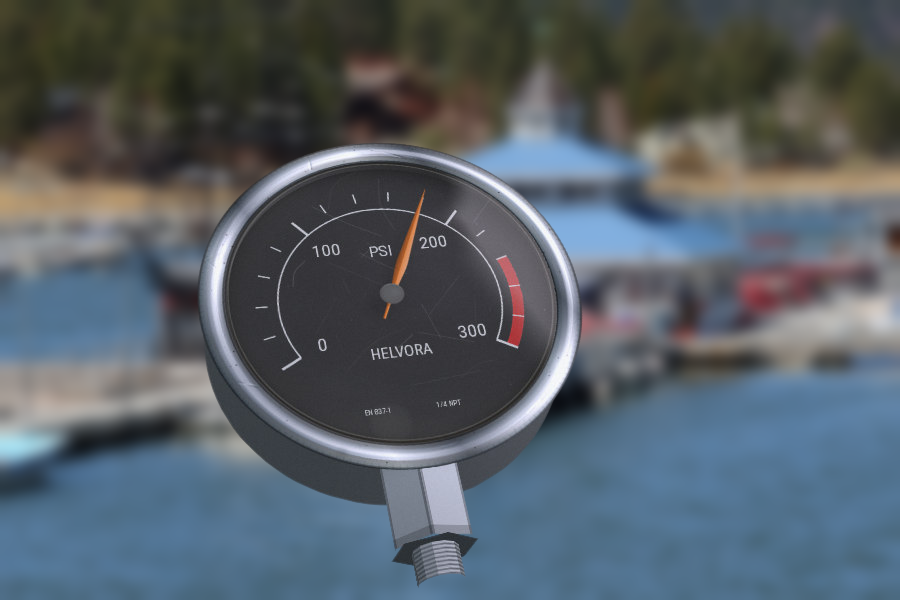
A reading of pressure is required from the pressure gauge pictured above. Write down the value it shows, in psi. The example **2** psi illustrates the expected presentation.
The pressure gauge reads **180** psi
